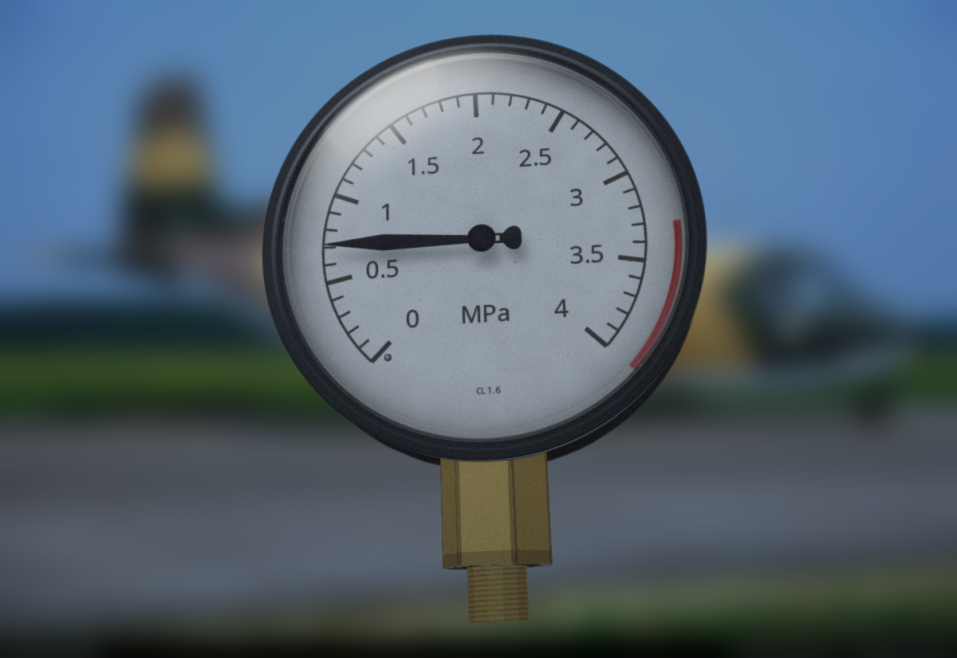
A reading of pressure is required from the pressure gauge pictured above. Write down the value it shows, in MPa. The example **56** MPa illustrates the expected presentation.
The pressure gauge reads **0.7** MPa
